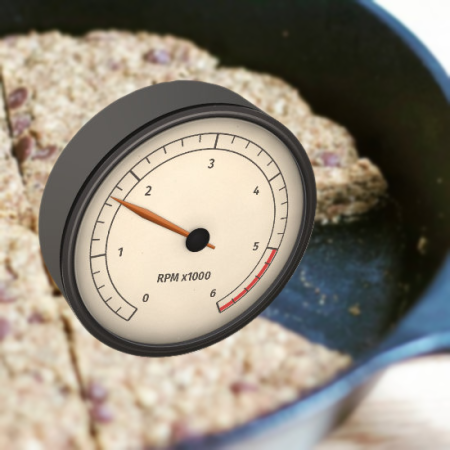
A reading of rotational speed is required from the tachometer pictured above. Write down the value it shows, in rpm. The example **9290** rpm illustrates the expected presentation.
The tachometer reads **1700** rpm
